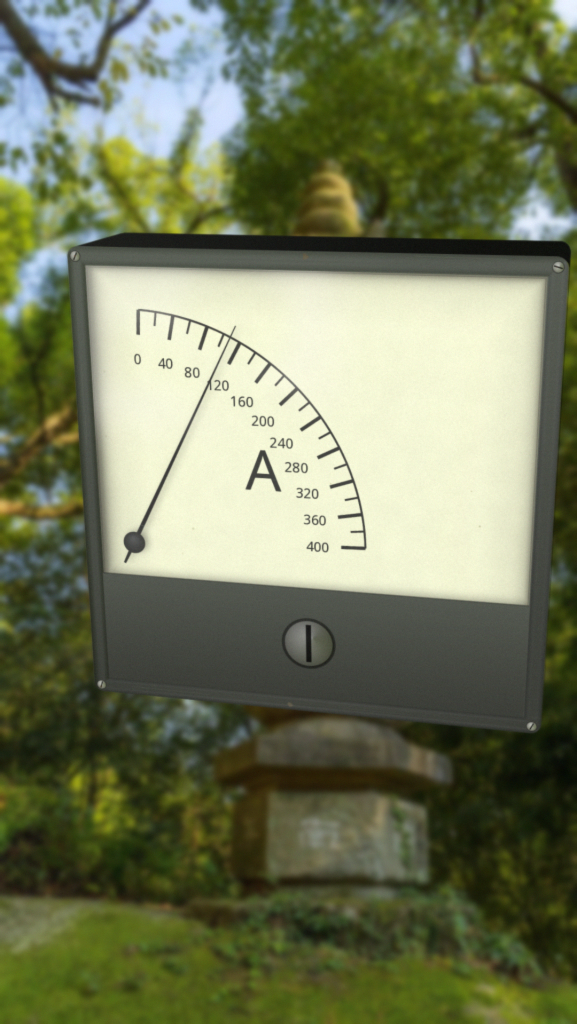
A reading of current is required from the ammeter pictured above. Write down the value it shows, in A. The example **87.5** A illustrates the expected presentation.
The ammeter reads **110** A
